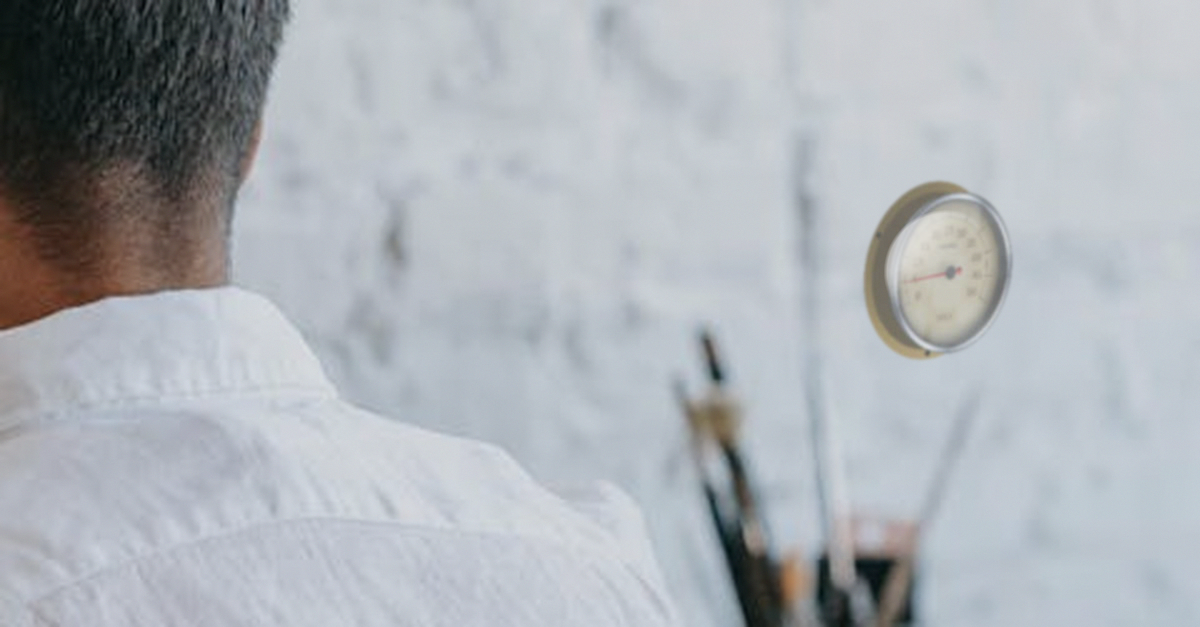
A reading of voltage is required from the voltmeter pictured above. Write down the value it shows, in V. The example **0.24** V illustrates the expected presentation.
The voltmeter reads **5** V
